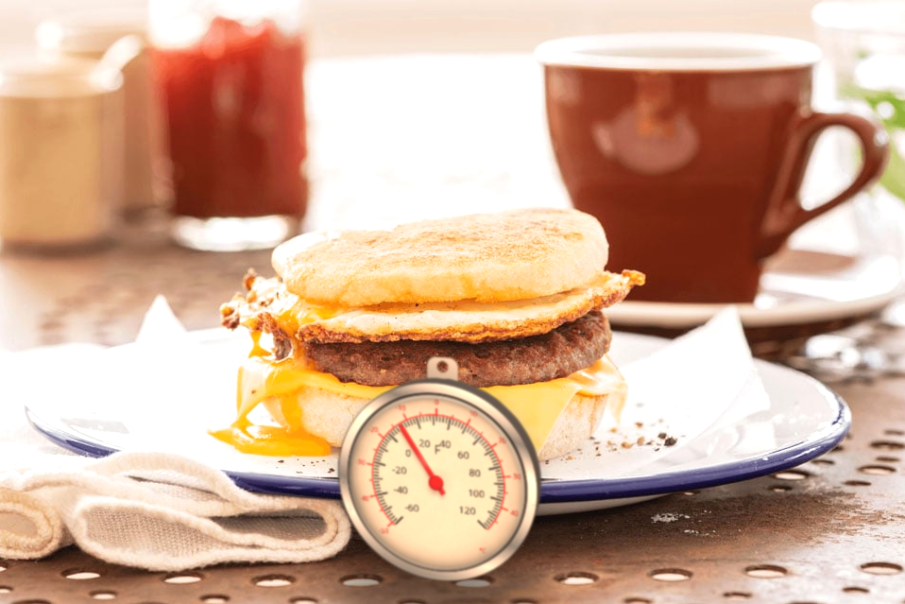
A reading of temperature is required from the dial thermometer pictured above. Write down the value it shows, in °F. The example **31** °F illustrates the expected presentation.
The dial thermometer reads **10** °F
